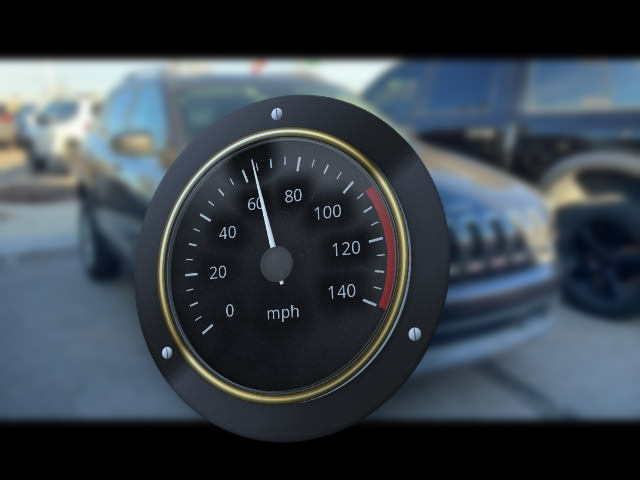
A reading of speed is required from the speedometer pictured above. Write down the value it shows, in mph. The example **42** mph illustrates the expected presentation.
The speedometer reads **65** mph
